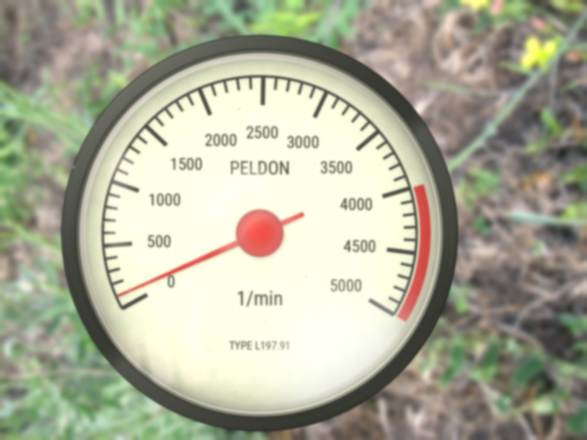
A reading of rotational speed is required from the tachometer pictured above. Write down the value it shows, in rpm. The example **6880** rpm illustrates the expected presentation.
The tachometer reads **100** rpm
